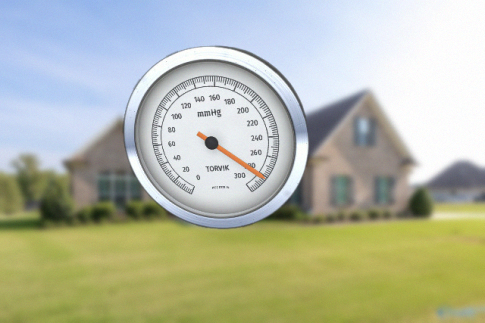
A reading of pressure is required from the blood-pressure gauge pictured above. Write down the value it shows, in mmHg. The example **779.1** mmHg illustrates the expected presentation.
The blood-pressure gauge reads **280** mmHg
